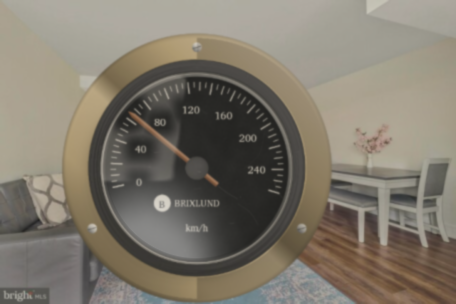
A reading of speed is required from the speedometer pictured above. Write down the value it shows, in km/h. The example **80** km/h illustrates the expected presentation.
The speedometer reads **65** km/h
